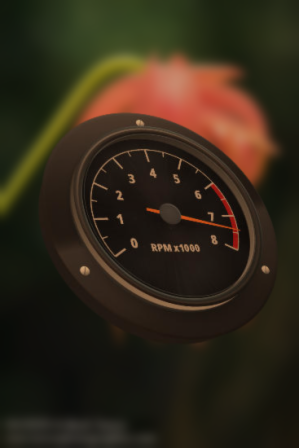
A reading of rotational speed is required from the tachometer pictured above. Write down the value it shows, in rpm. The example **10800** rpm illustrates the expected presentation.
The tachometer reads **7500** rpm
